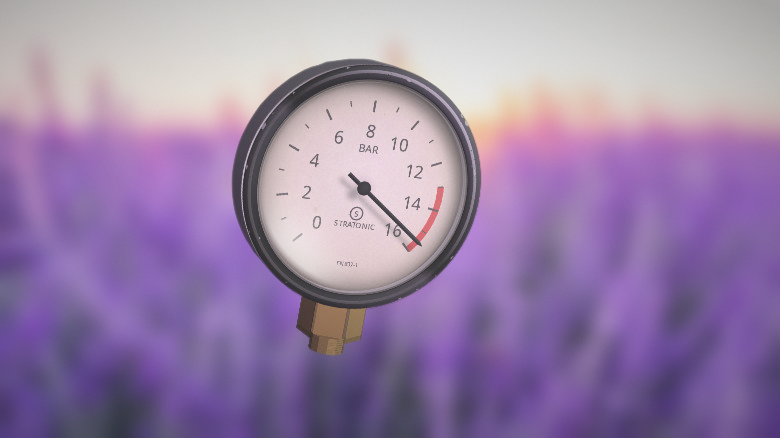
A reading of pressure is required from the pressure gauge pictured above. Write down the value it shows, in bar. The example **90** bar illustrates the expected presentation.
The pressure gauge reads **15.5** bar
